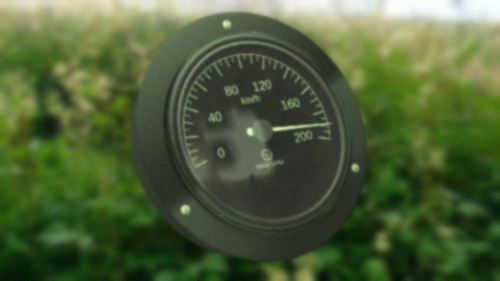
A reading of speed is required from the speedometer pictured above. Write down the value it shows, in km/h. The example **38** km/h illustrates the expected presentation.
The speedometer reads **190** km/h
